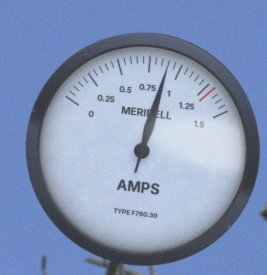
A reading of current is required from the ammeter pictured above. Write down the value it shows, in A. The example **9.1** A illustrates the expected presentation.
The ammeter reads **0.9** A
